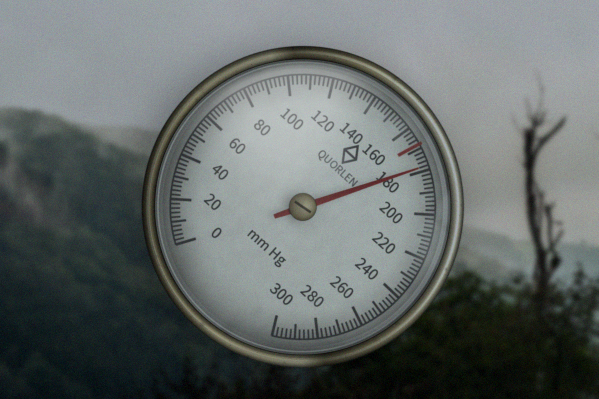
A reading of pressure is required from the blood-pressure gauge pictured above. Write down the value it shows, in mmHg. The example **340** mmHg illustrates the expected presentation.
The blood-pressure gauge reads **178** mmHg
